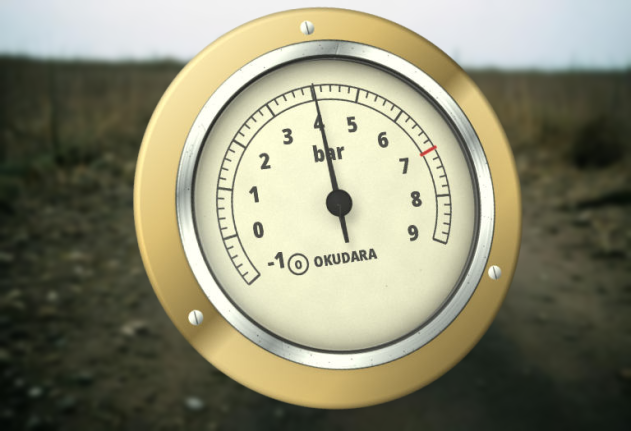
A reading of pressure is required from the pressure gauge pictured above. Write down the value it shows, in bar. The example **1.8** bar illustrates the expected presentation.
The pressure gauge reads **4** bar
